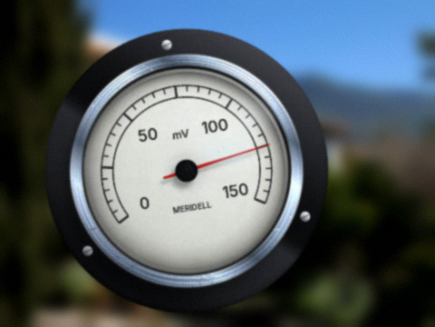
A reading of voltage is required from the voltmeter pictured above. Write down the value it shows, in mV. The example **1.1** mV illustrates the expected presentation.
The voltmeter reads **125** mV
